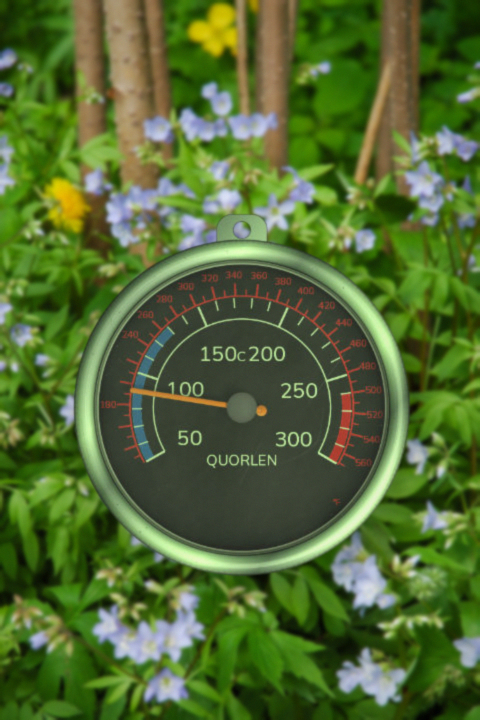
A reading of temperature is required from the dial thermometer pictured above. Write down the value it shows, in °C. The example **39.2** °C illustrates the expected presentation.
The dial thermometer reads **90** °C
